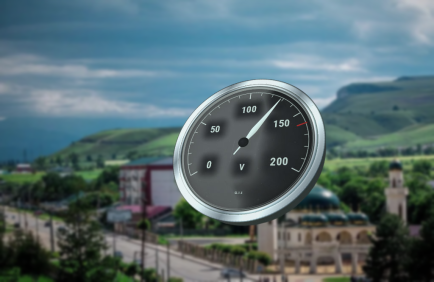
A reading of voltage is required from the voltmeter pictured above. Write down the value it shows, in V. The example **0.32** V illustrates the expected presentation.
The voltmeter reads **130** V
